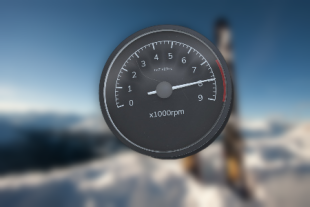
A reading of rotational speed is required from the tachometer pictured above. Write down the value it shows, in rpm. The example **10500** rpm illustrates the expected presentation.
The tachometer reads **8000** rpm
